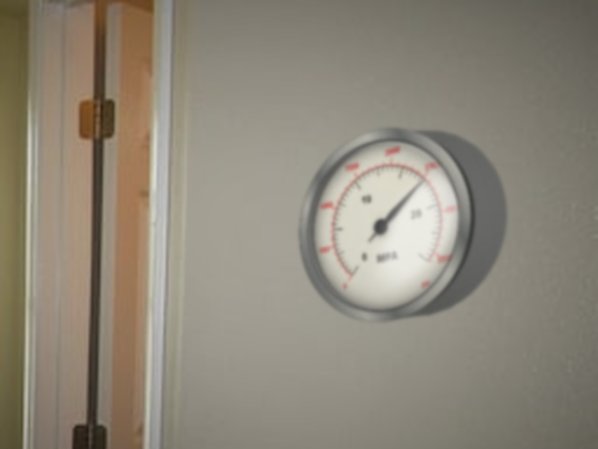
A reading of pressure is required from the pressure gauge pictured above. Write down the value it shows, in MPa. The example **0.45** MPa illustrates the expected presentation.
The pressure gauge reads **17.5** MPa
